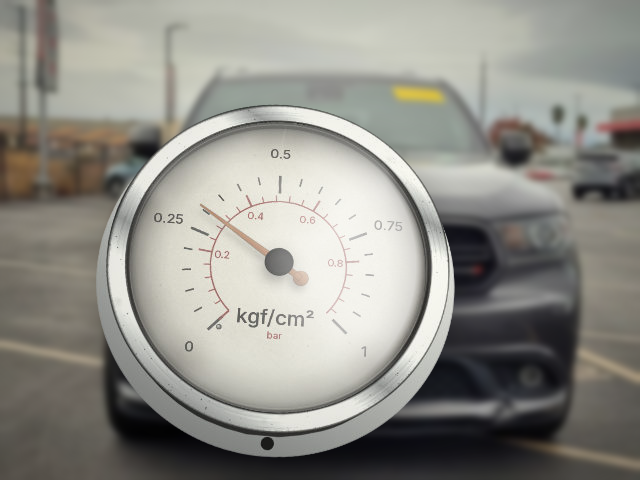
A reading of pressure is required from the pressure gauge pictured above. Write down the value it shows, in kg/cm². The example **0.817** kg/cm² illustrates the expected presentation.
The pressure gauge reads **0.3** kg/cm²
